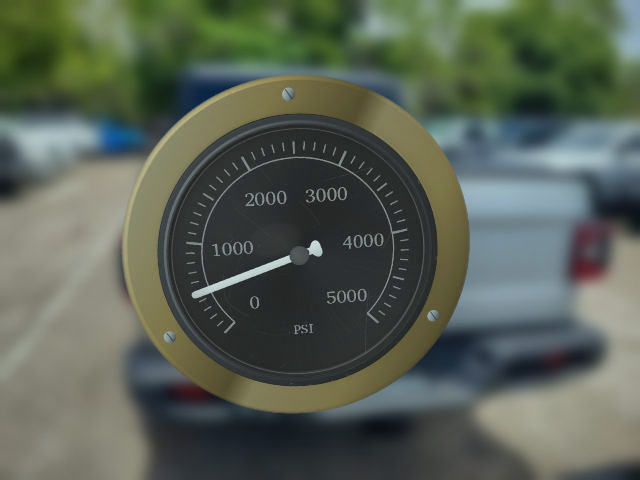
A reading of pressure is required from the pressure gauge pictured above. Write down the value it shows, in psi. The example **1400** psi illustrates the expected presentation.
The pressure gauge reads **500** psi
